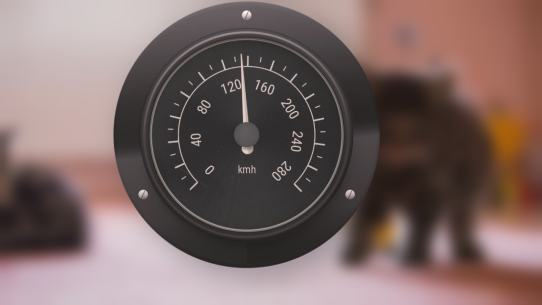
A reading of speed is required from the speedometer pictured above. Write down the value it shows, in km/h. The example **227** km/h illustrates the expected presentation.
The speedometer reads **135** km/h
